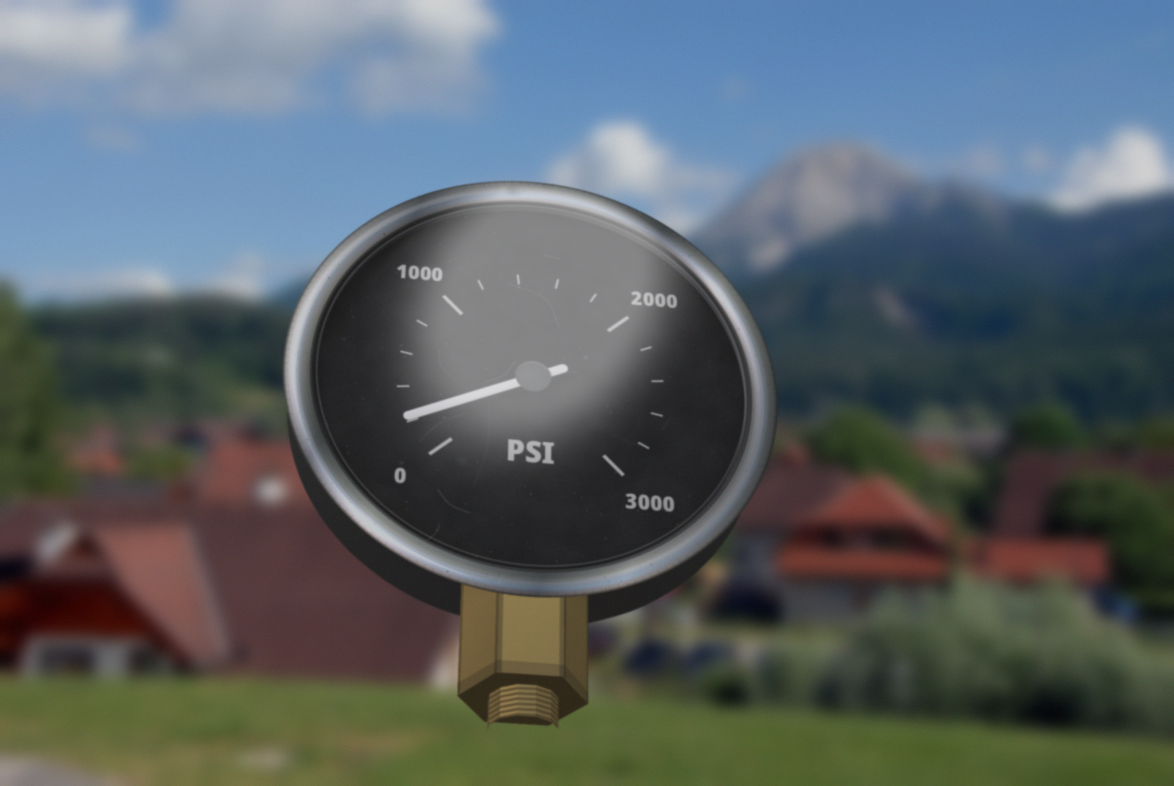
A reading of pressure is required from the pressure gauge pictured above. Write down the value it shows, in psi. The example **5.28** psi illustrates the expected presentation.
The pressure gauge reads **200** psi
